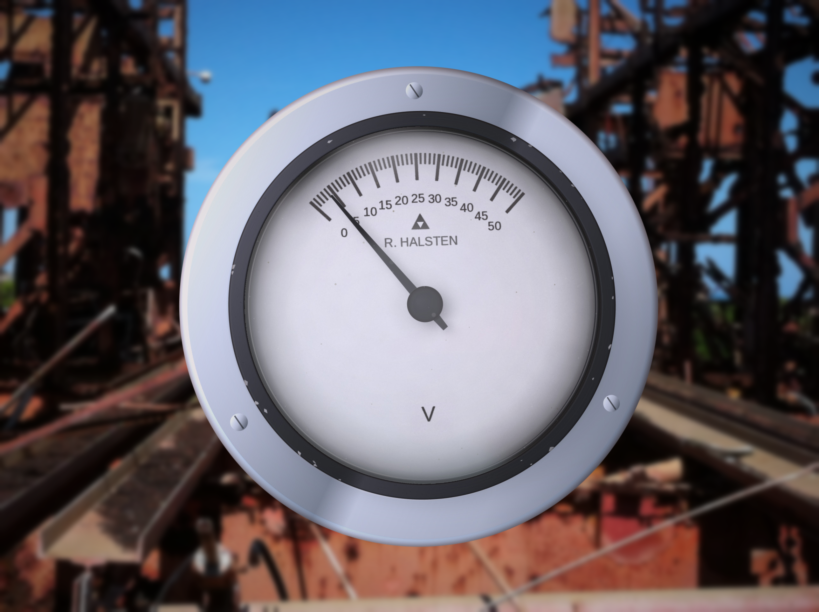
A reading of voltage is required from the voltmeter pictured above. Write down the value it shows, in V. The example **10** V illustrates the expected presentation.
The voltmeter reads **4** V
